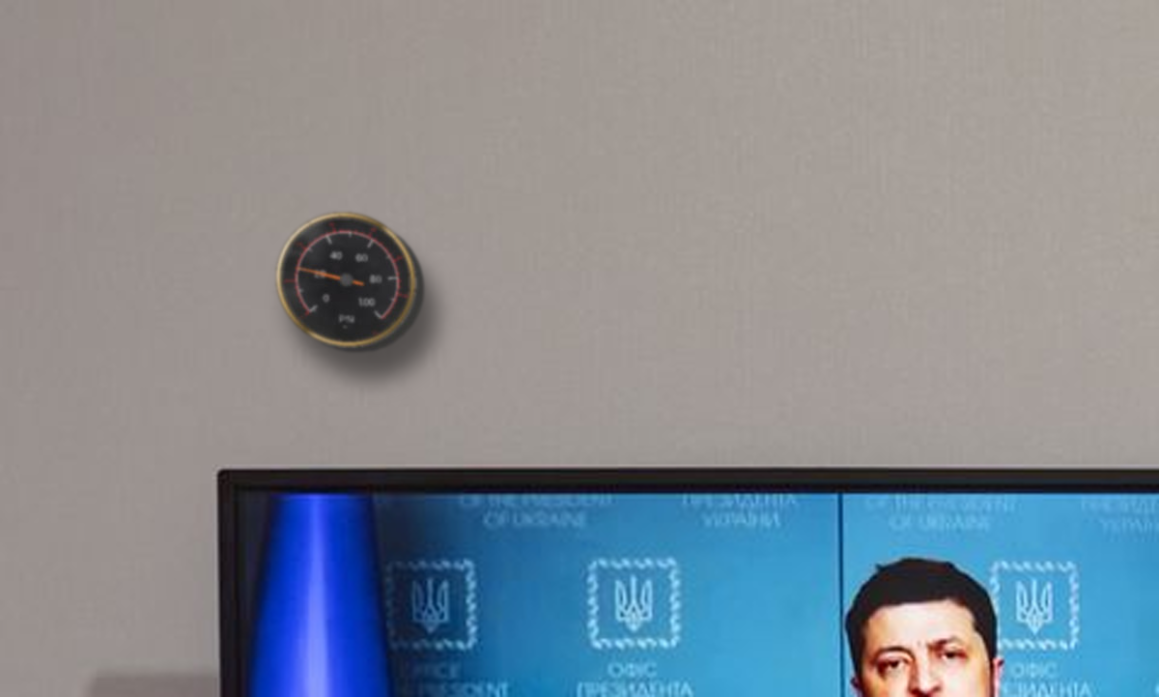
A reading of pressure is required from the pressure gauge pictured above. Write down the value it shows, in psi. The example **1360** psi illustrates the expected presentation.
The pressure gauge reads **20** psi
